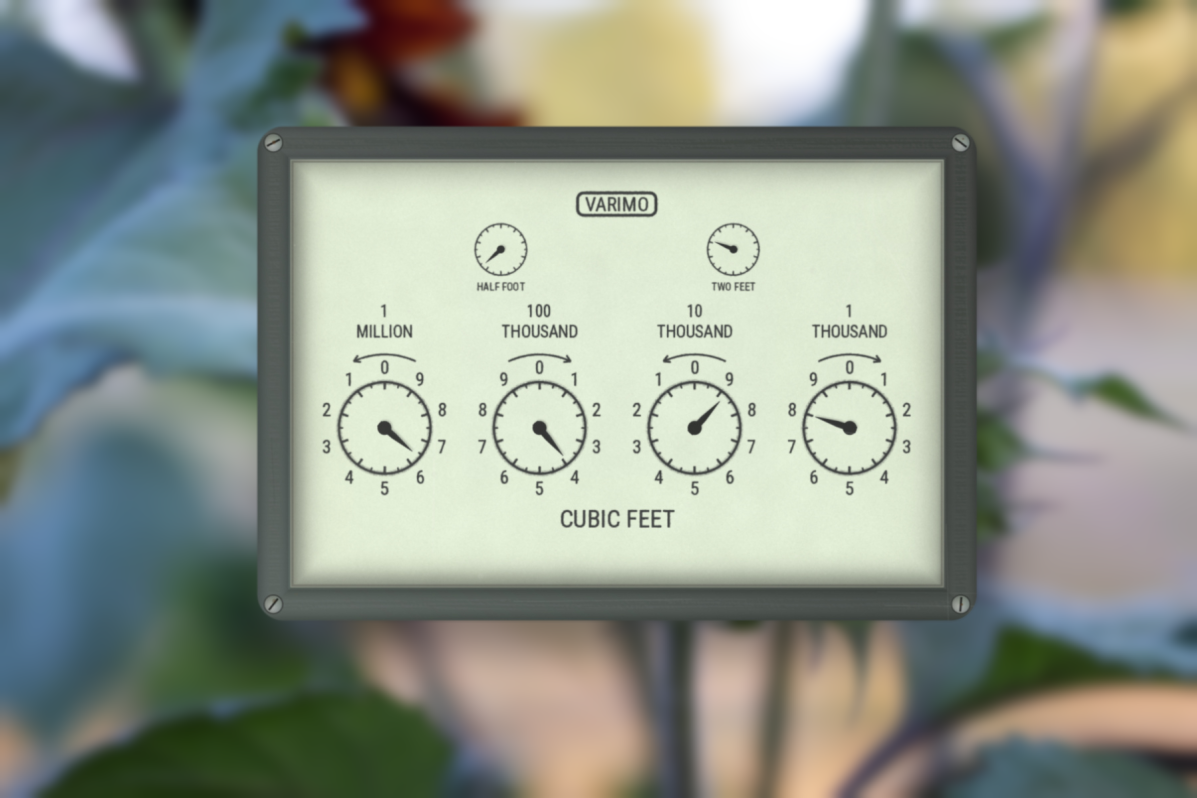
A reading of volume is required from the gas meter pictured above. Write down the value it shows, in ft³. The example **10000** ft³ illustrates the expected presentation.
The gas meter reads **638800** ft³
